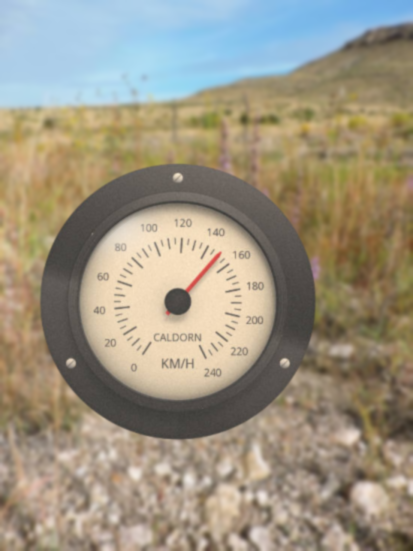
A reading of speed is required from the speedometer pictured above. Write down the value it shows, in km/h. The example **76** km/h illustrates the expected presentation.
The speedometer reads **150** km/h
